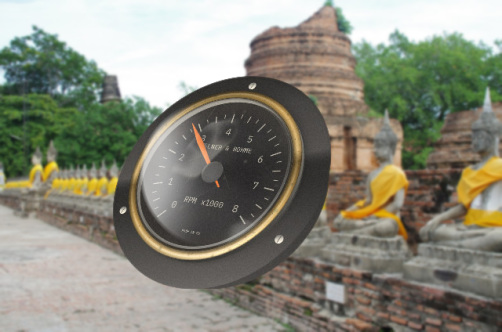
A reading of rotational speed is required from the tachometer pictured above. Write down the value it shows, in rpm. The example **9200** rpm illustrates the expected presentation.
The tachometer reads **2875** rpm
